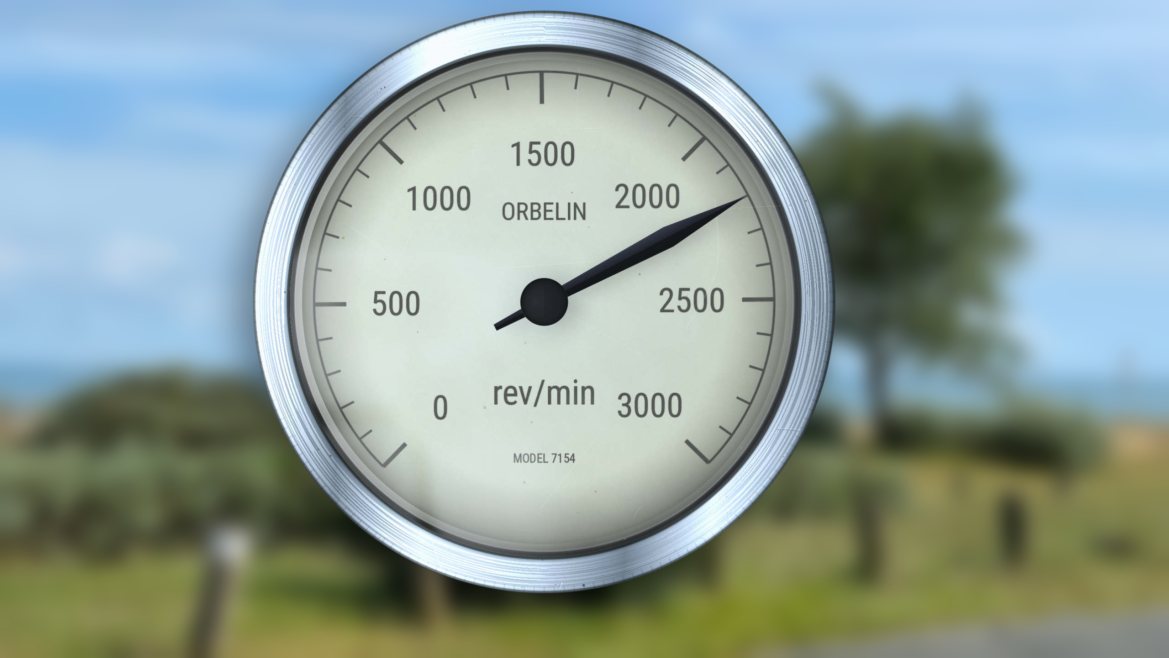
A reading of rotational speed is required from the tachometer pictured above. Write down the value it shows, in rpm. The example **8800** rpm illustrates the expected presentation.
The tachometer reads **2200** rpm
